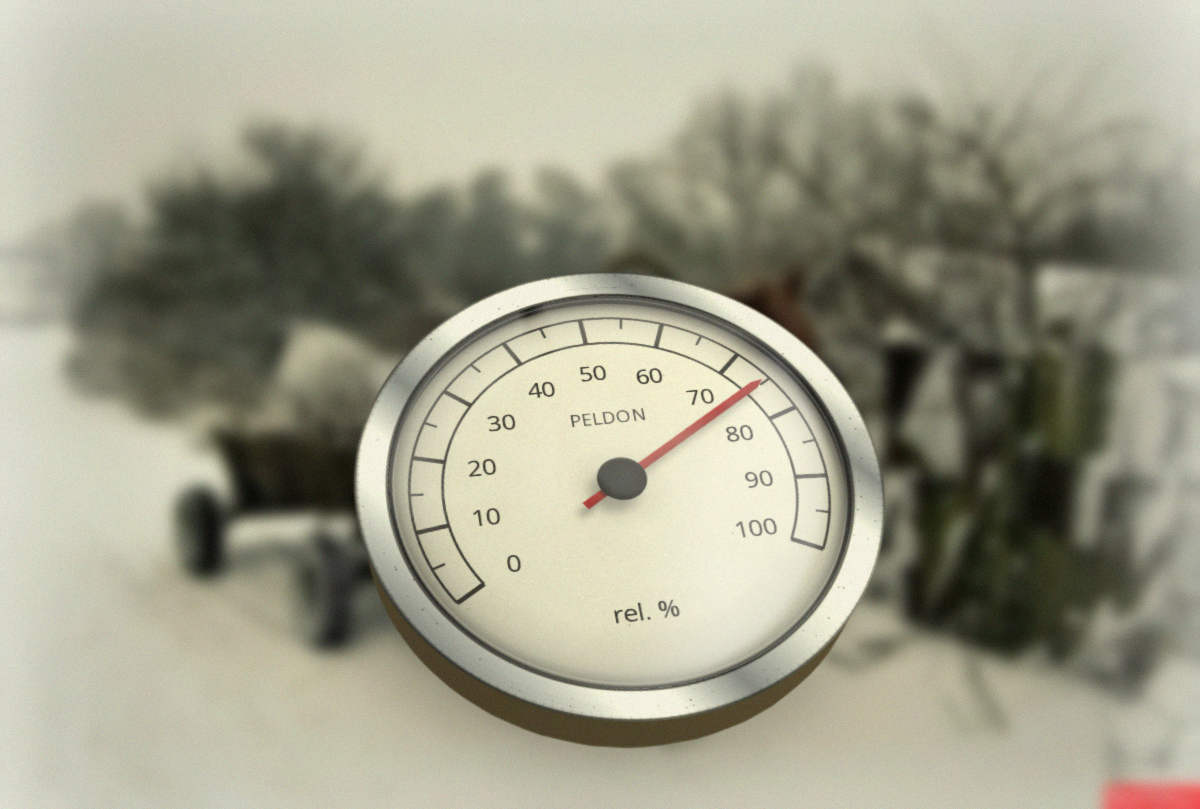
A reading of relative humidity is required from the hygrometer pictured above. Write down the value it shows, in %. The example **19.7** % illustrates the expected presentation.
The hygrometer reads **75** %
